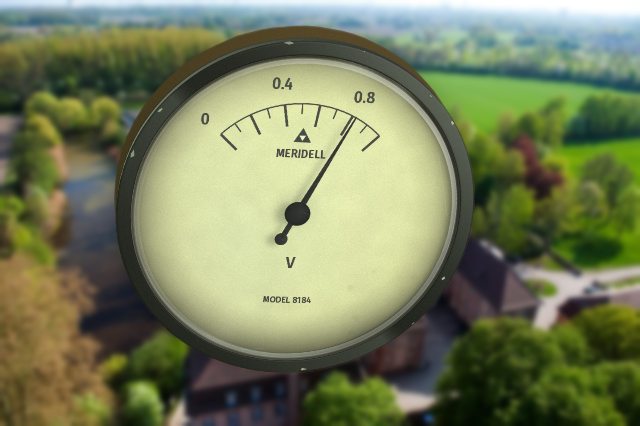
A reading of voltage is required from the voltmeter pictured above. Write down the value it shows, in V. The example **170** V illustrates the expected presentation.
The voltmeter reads **0.8** V
